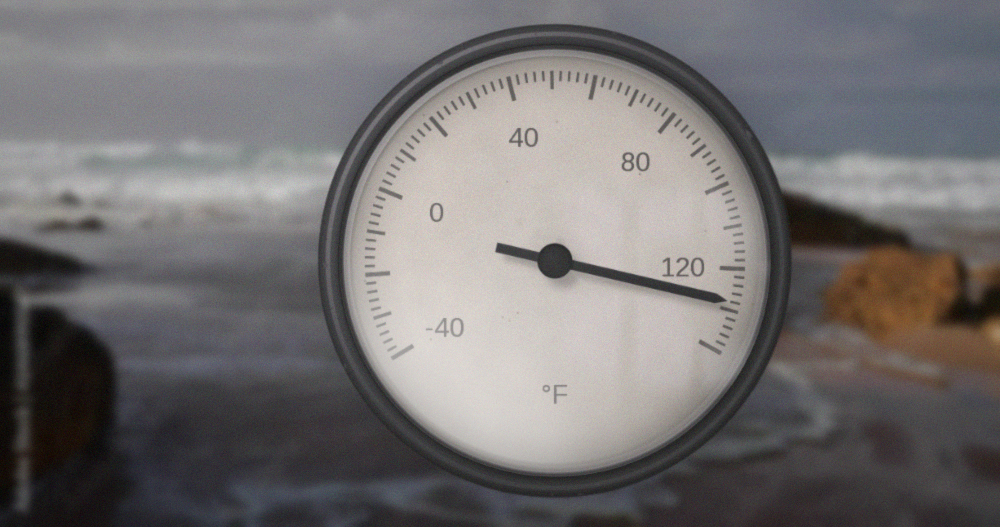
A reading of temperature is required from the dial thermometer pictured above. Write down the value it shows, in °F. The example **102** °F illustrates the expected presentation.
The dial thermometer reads **128** °F
